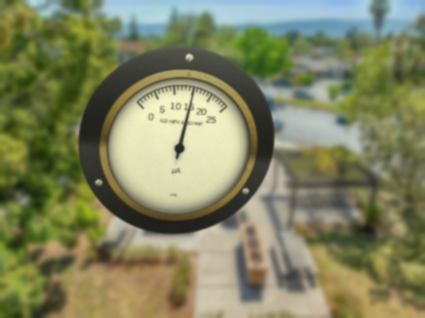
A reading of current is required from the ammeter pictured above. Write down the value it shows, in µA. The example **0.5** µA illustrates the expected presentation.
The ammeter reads **15** µA
